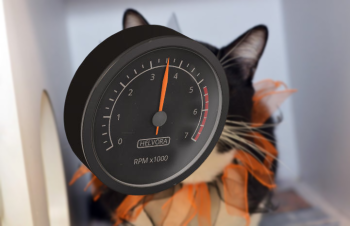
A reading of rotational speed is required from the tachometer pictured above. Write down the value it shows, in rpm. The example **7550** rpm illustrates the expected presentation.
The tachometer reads **3500** rpm
